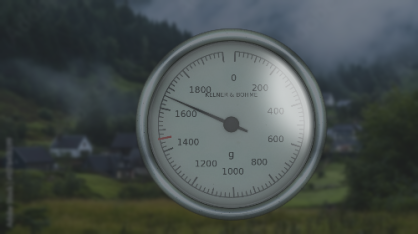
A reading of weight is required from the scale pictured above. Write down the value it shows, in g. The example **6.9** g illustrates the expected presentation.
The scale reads **1660** g
